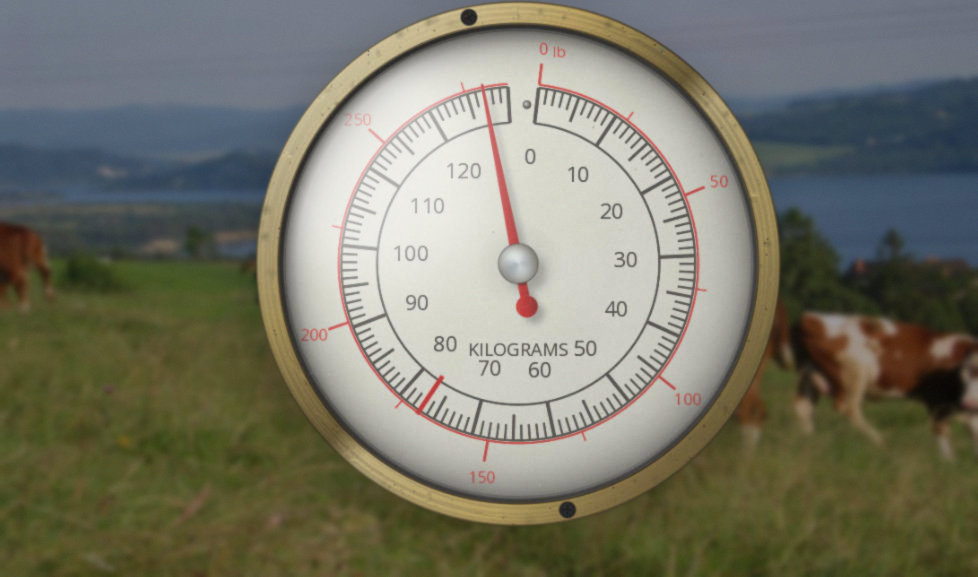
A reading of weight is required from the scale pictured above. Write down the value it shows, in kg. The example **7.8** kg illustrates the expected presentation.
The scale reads **127** kg
